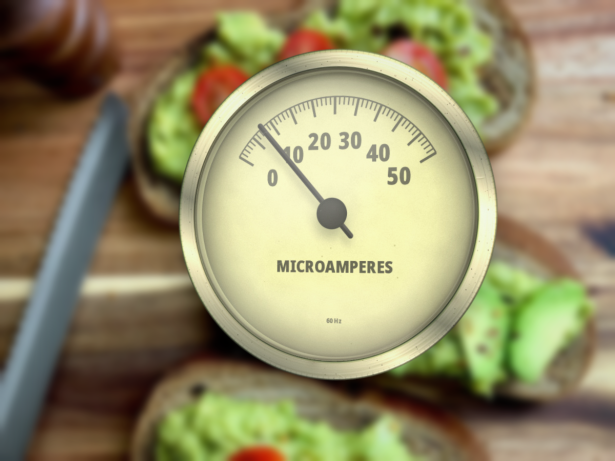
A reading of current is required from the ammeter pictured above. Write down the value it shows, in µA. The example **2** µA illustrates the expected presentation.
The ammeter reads **8** µA
